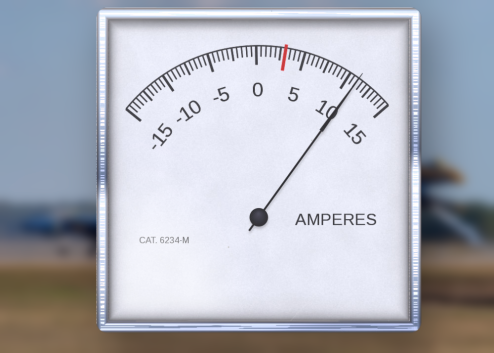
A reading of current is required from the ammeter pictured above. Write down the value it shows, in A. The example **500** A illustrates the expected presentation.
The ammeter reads **11** A
